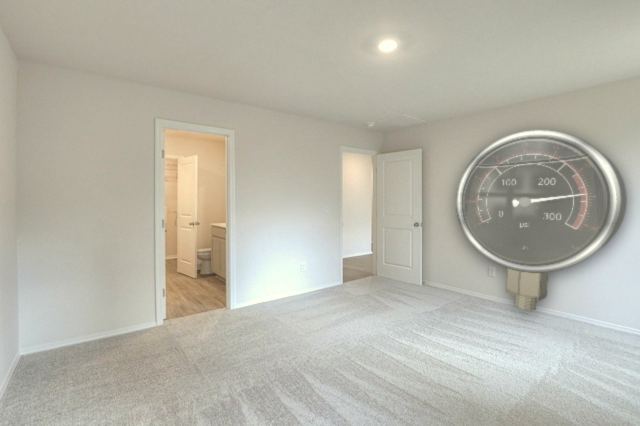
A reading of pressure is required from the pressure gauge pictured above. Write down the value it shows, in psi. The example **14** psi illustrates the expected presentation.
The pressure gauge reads **250** psi
